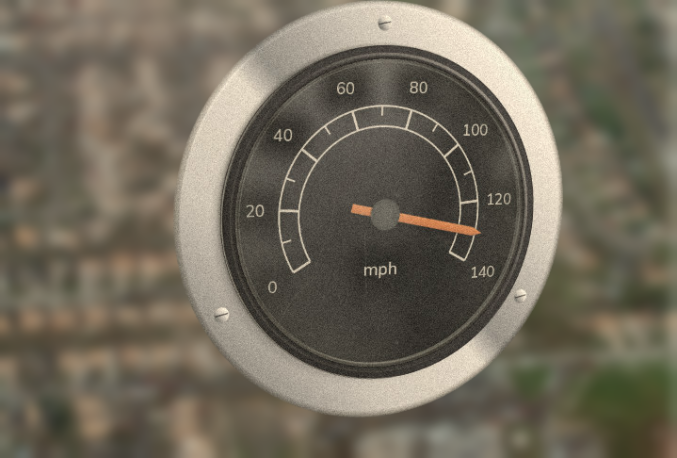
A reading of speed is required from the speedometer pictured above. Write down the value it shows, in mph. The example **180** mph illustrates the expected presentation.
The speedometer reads **130** mph
